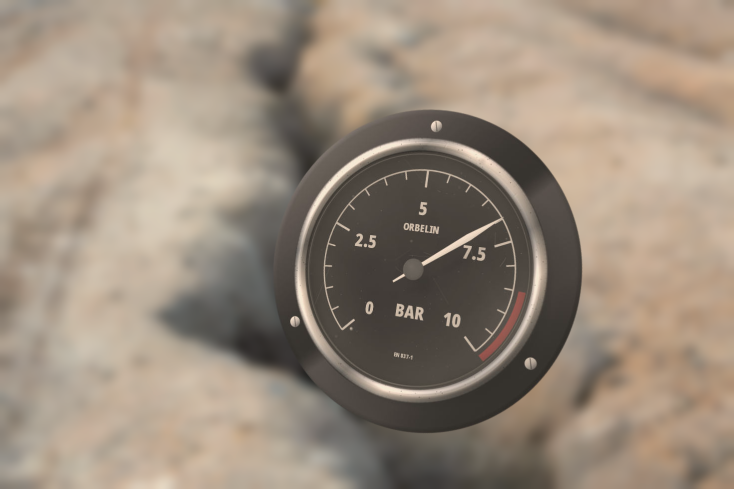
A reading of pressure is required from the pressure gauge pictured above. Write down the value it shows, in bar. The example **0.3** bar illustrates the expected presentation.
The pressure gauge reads **7** bar
